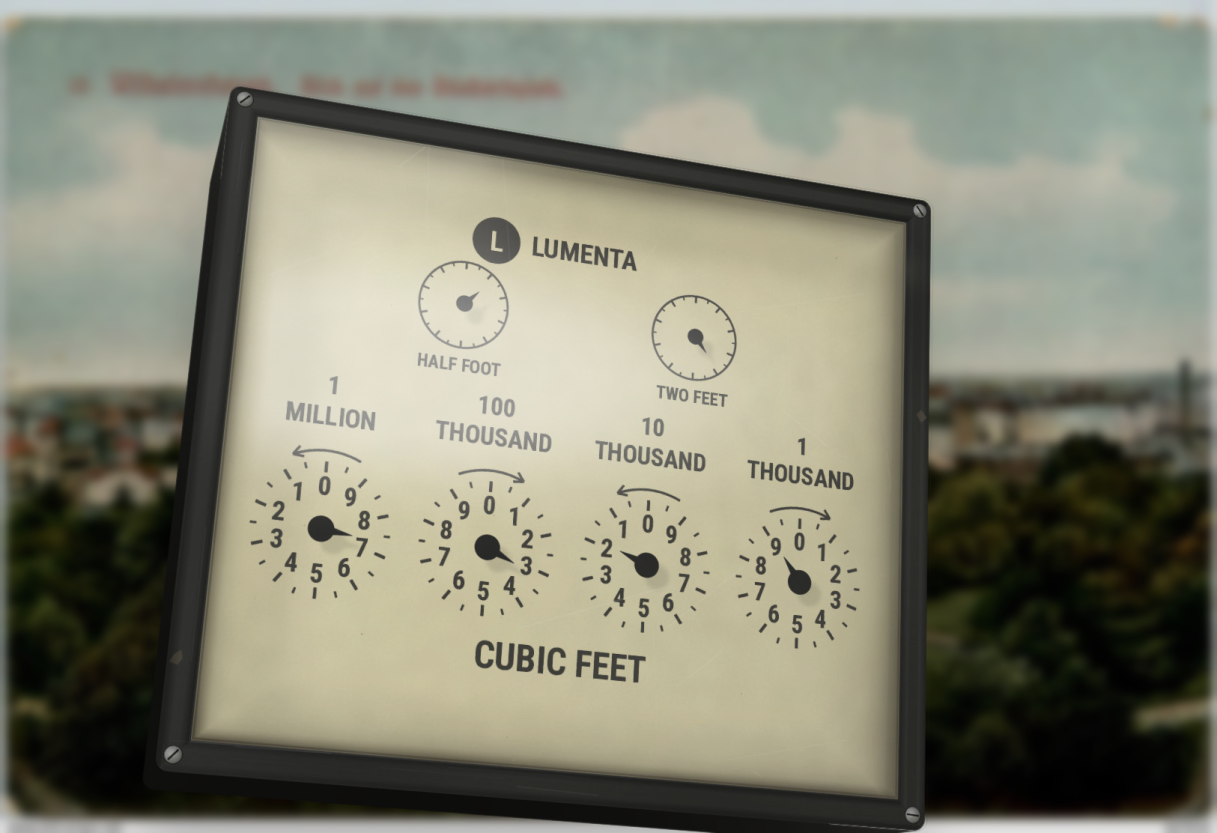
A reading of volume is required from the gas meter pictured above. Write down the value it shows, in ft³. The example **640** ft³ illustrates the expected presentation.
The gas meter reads **731900** ft³
